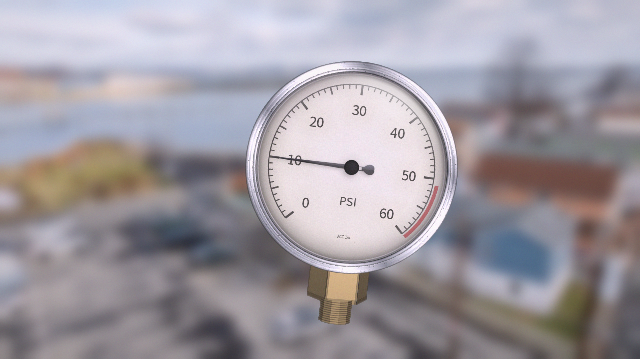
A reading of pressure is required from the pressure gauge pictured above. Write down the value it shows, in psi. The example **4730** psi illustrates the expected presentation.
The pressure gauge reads **10** psi
